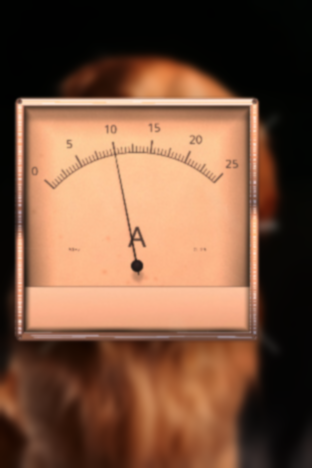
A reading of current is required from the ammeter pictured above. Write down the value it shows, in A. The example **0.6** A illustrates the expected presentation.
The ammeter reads **10** A
